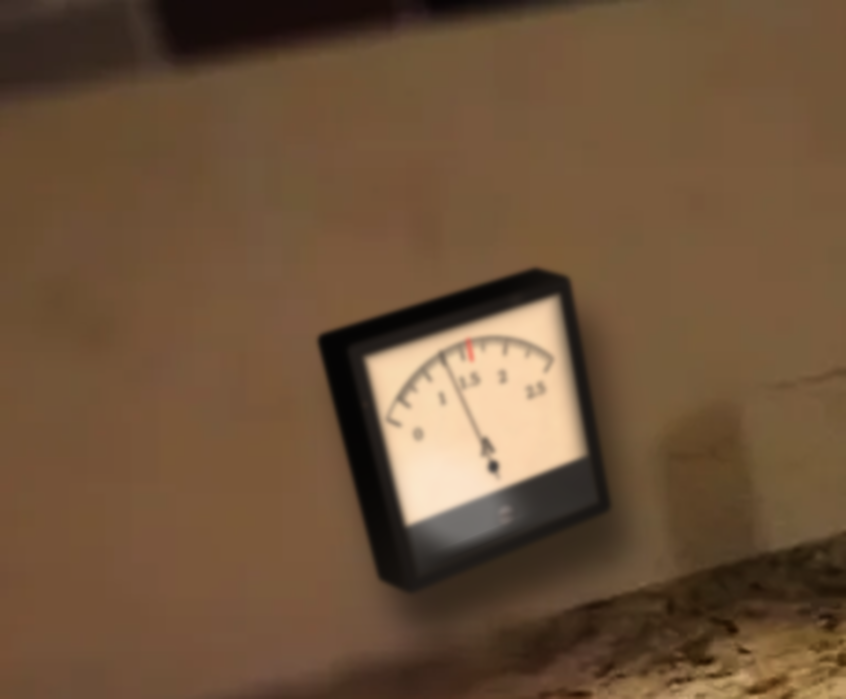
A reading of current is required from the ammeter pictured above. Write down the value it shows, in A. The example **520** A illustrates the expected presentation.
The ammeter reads **1.25** A
